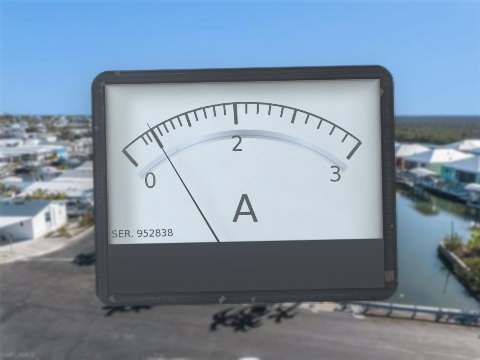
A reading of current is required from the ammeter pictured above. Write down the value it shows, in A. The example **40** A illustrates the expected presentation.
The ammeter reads **1** A
